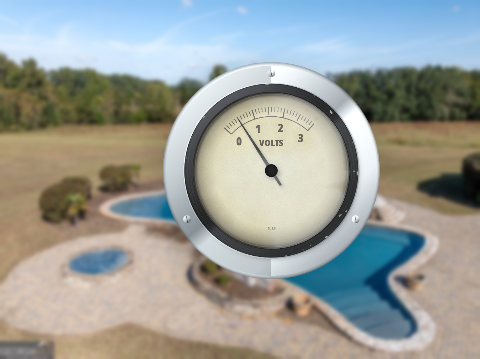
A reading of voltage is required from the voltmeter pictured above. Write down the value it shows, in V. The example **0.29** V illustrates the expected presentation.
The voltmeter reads **0.5** V
